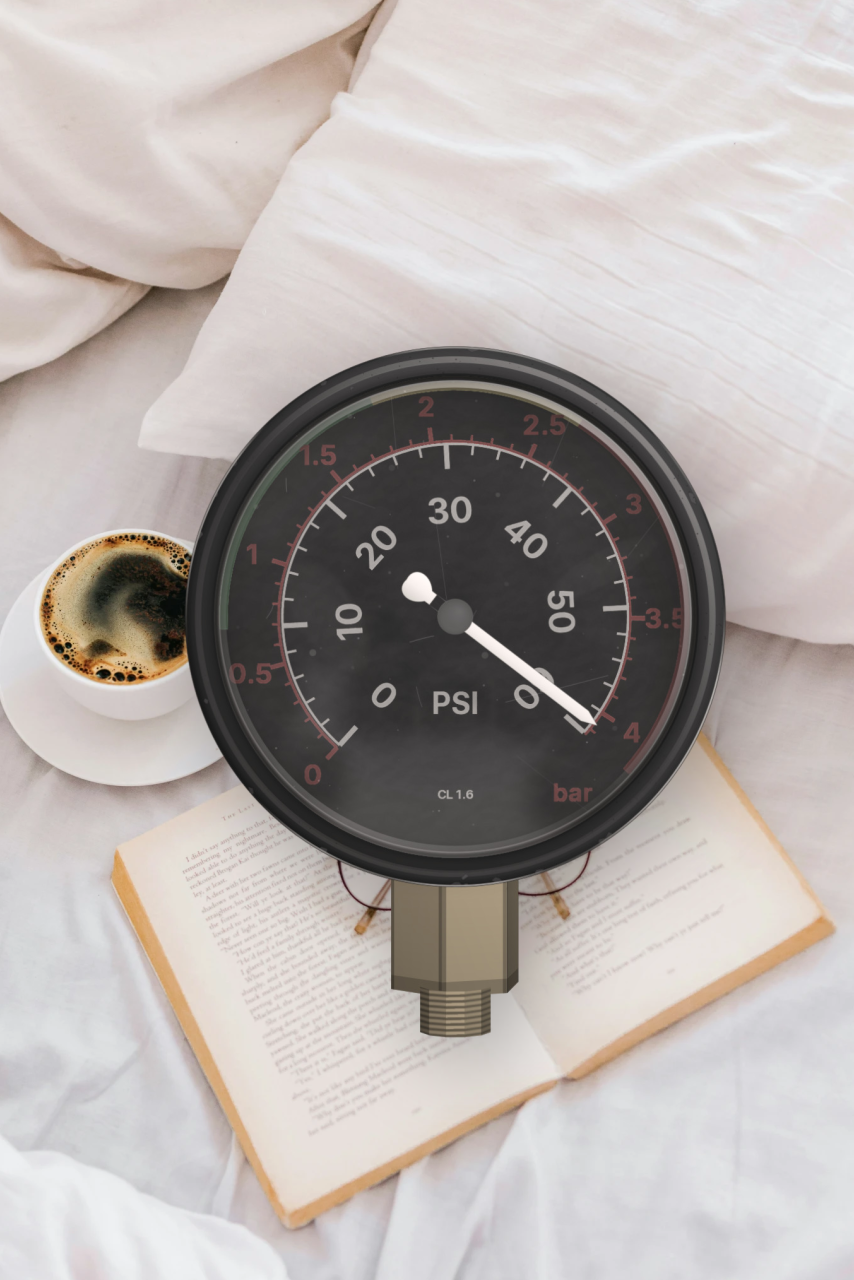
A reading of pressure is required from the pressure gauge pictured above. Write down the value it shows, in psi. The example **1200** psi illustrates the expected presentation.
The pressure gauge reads **59** psi
